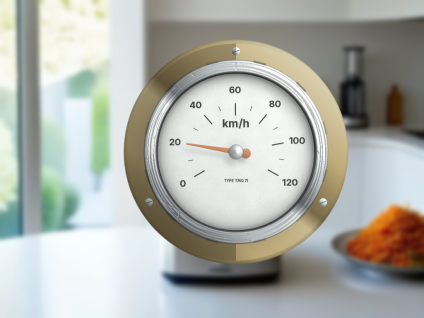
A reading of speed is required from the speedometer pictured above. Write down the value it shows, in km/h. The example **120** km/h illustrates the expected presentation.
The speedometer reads **20** km/h
